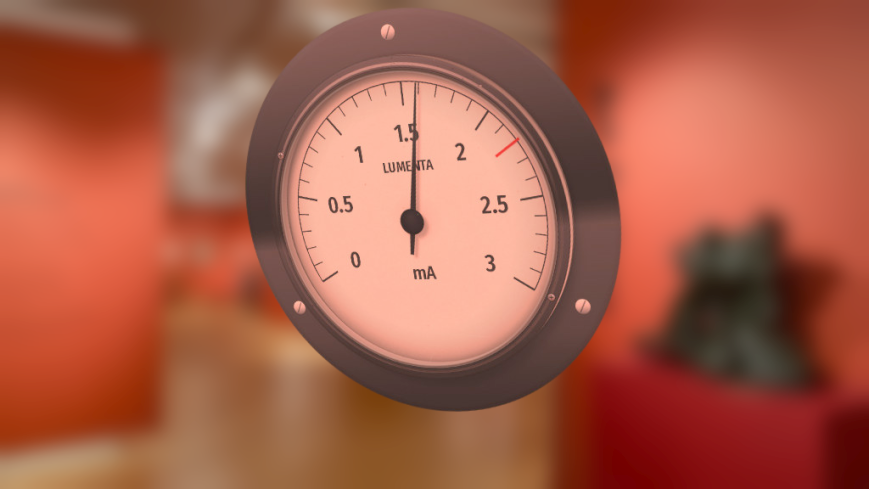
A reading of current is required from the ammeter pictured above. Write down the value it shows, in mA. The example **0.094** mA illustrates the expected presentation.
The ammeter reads **1.6** mA
